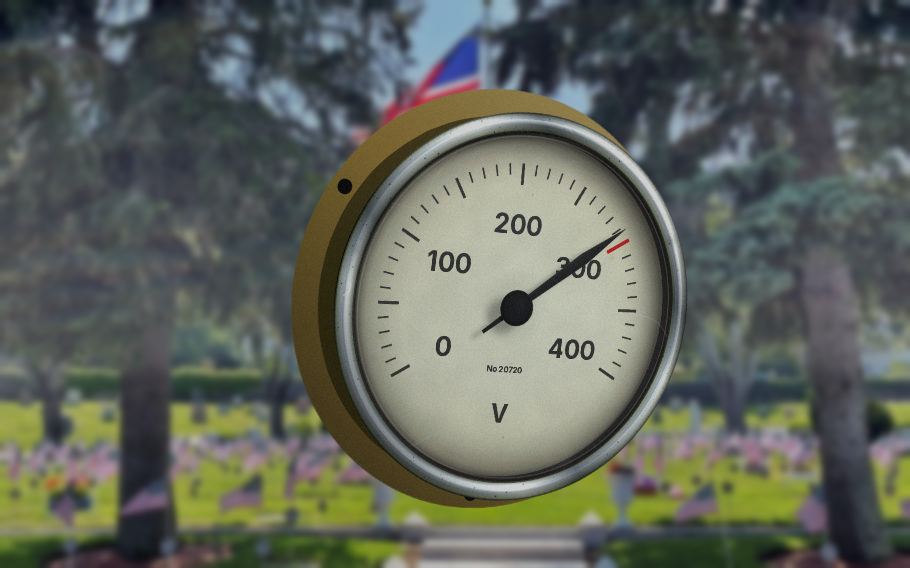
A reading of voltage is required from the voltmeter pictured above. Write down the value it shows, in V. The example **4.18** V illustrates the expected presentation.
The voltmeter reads **290** V
